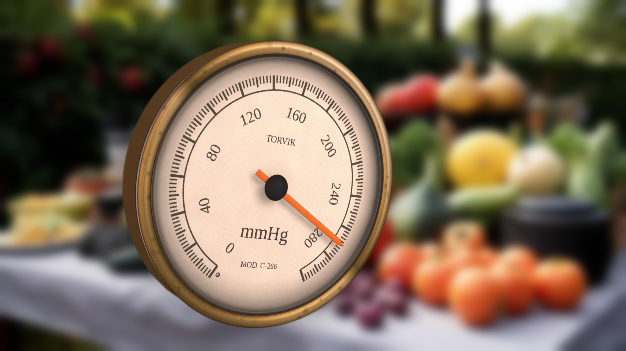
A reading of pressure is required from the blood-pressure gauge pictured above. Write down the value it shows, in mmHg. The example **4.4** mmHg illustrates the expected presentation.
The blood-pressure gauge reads **270** mmHg
